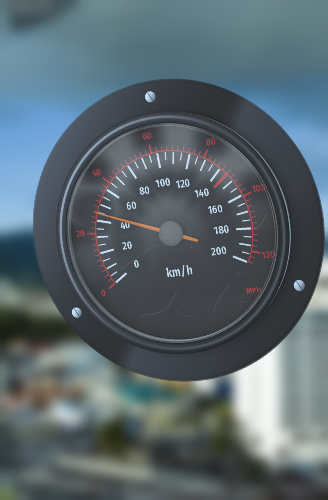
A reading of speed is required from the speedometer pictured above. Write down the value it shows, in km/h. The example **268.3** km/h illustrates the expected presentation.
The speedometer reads **45** km/h
